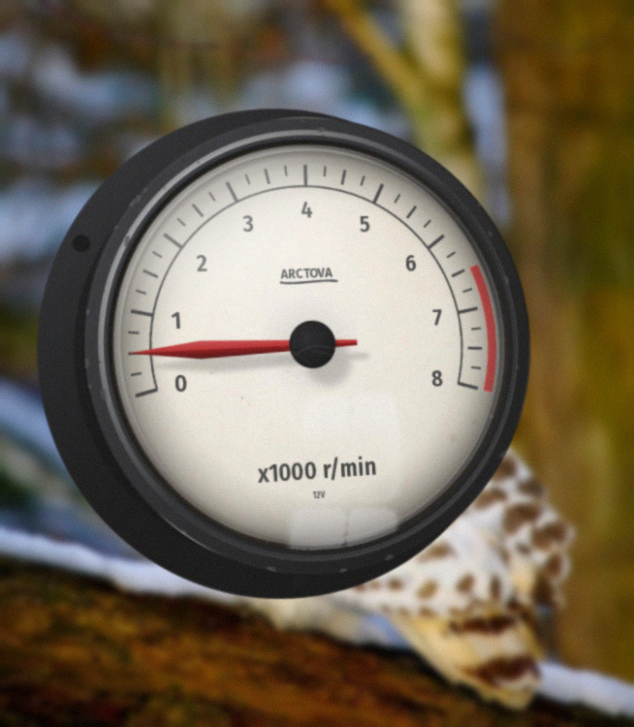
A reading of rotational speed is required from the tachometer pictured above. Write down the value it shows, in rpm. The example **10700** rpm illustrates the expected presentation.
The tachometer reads **500** rpm
